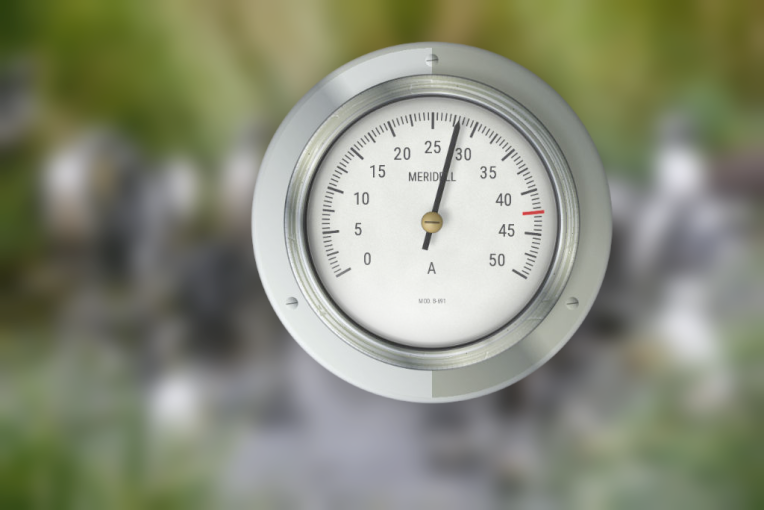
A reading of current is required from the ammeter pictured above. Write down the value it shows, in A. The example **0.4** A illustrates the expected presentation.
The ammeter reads **28** A
